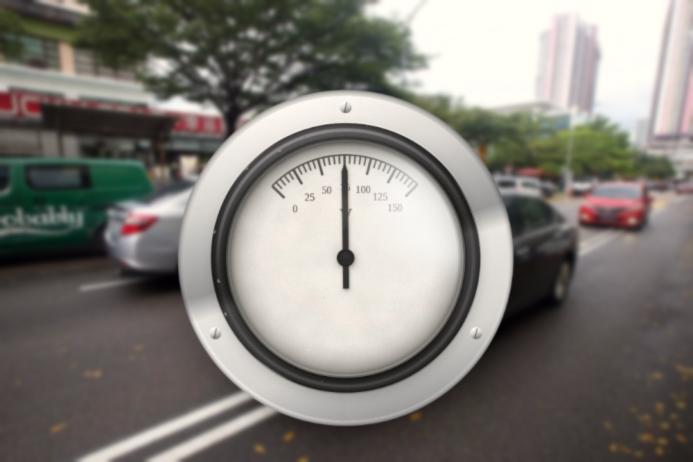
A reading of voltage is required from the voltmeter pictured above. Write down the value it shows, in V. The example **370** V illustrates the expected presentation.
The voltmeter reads **75** V
